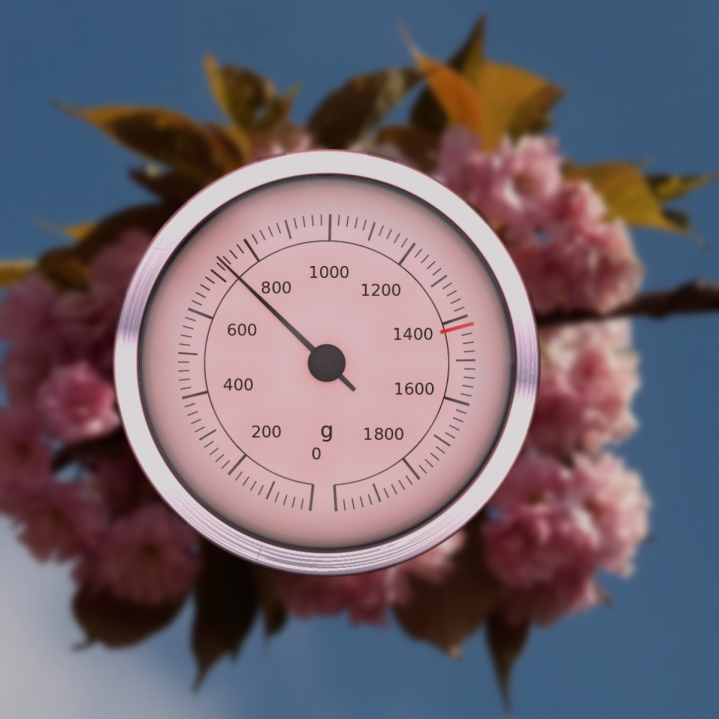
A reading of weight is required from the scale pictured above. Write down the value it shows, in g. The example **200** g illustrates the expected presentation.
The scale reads **730** g
